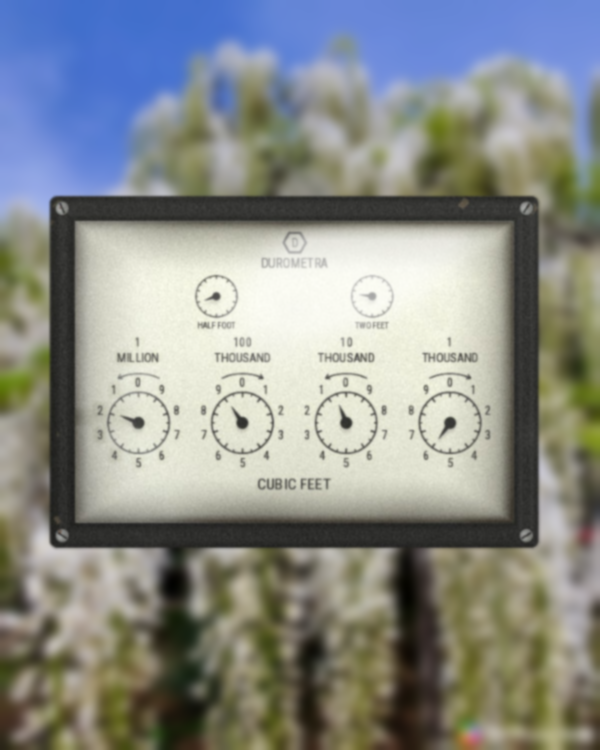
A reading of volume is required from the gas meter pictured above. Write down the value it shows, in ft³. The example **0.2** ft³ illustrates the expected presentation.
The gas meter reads **190600** ft³
